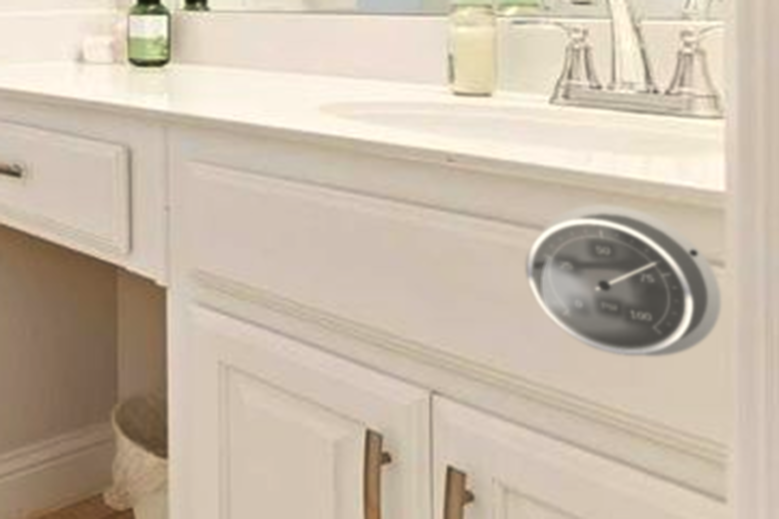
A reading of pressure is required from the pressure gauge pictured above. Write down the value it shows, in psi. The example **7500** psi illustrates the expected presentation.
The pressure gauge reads **70** psi
